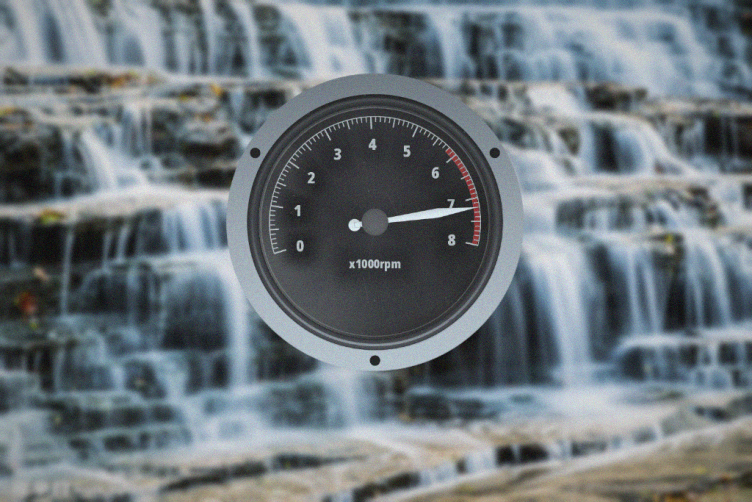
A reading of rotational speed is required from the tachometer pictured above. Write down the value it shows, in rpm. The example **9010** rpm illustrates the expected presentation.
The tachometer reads **7200** rpm
